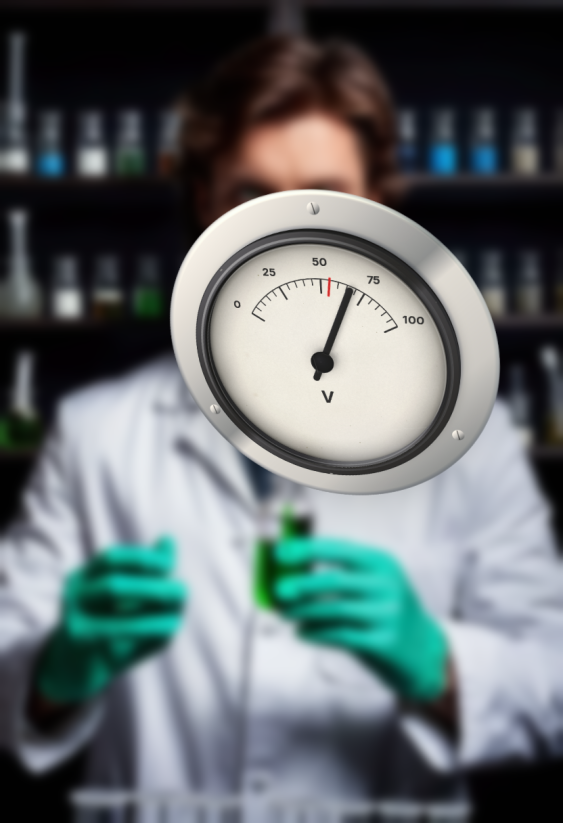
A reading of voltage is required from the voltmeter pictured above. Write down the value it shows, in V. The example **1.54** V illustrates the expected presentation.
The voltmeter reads **67.5** V
